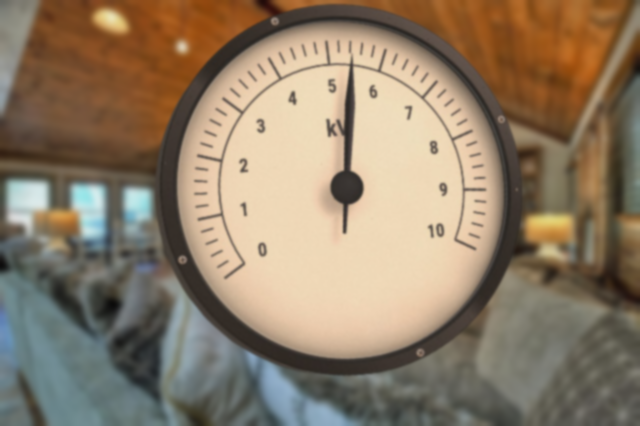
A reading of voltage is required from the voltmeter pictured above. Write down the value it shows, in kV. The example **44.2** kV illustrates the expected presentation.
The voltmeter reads **5.4** kV
